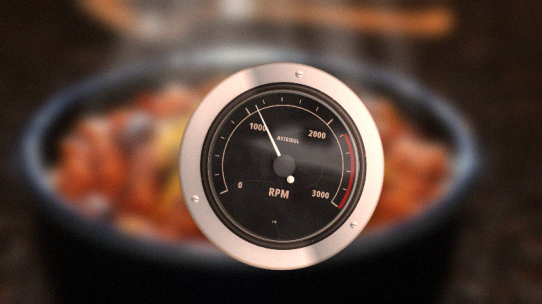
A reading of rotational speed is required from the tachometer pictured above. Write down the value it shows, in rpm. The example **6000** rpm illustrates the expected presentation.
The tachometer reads **1100** rpm
